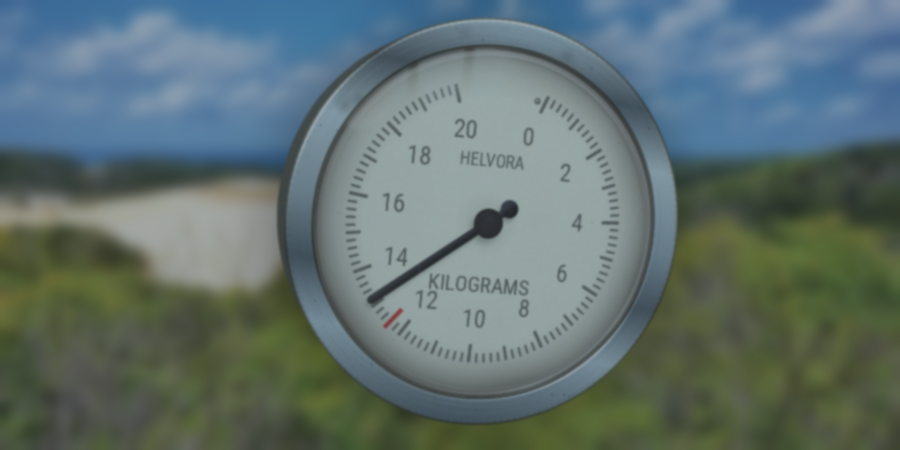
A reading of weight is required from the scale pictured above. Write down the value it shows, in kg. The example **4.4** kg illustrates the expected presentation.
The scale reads **13.2** kg
